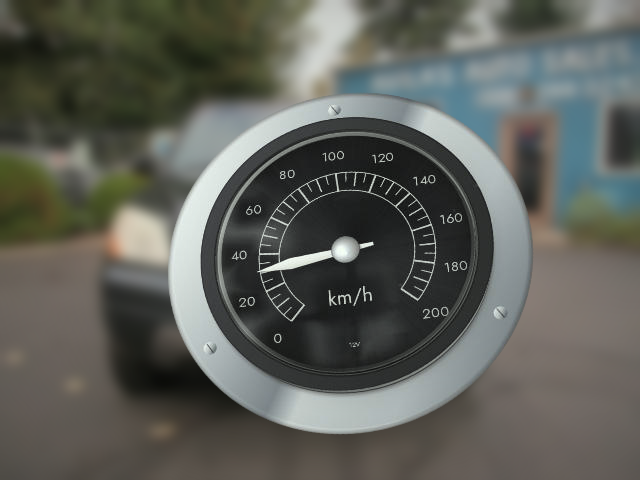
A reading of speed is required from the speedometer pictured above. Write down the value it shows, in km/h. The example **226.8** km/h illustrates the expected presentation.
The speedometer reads **30** km/h
